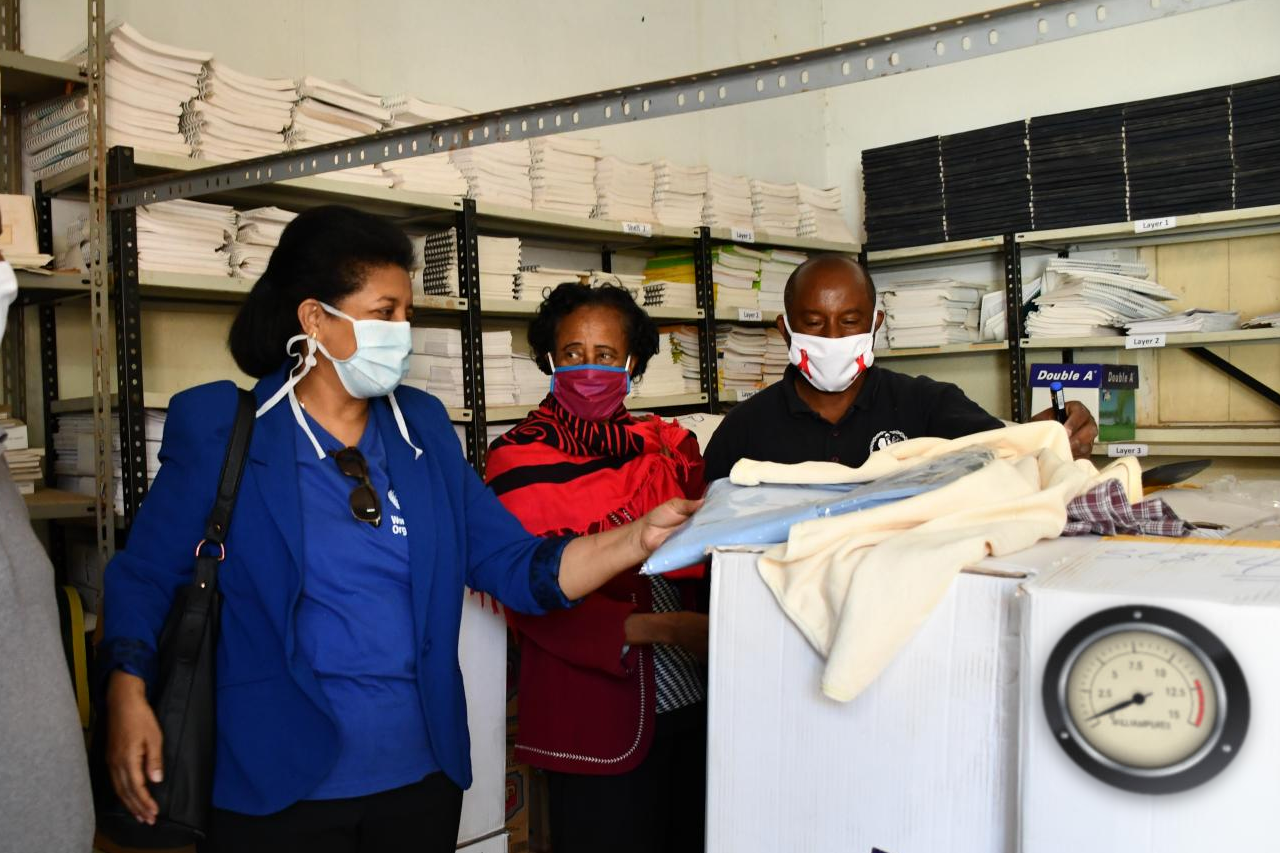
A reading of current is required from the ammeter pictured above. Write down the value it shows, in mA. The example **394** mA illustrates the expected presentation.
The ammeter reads **0.5** mA
